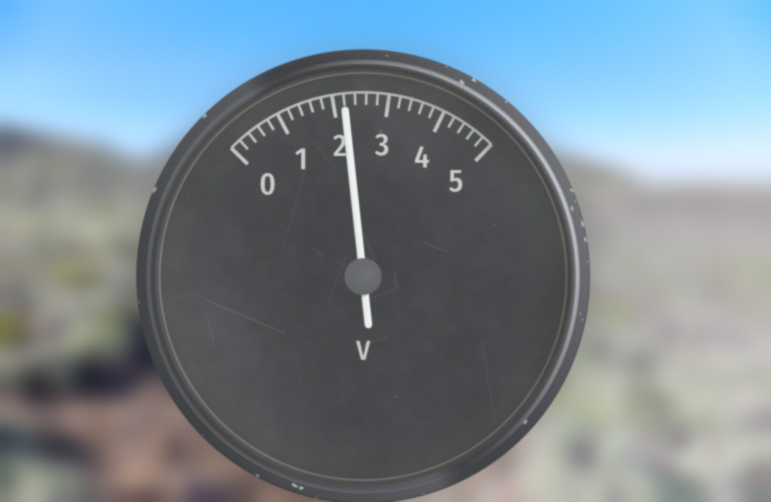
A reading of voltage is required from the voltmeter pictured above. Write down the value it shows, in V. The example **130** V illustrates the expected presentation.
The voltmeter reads **2.2** V
